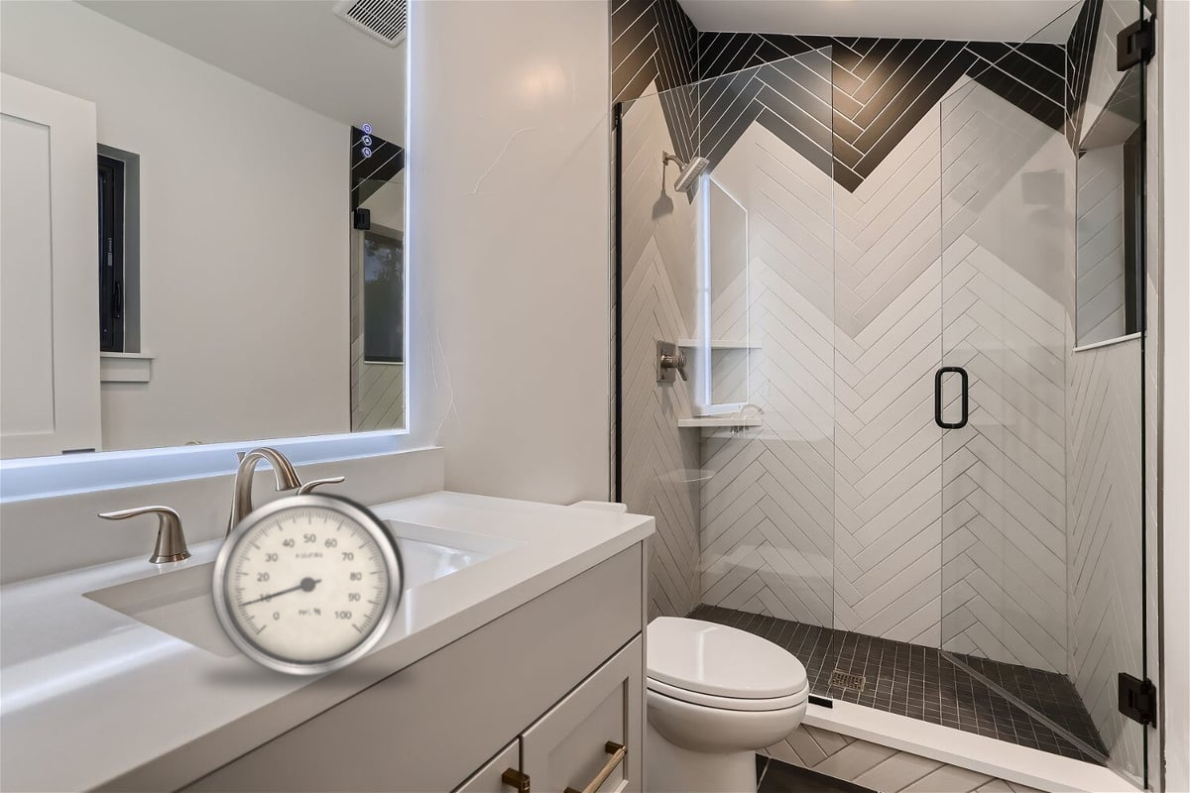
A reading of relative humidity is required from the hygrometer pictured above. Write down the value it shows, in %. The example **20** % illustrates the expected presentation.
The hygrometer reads **10** %
